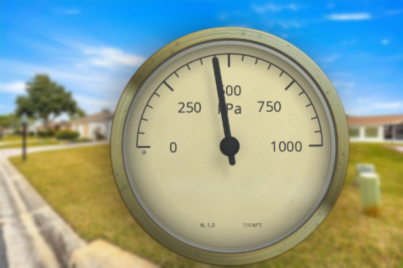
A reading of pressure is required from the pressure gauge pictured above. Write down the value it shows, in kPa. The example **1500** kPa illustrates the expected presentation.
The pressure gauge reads **450** kPa
